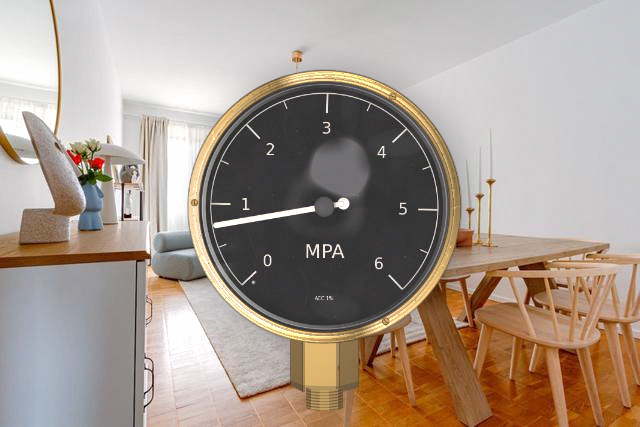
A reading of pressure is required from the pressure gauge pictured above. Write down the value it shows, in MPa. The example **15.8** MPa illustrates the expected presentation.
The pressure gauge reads **0.75** MPa
